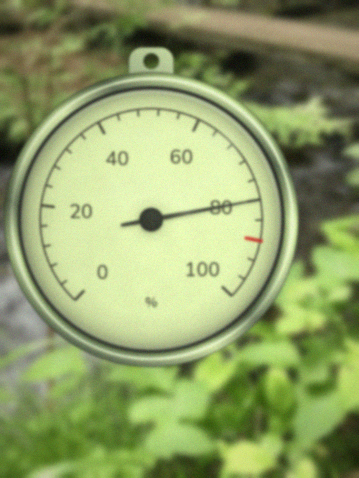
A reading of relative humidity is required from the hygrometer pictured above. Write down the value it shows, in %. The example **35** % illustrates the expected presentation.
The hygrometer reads **80** %
